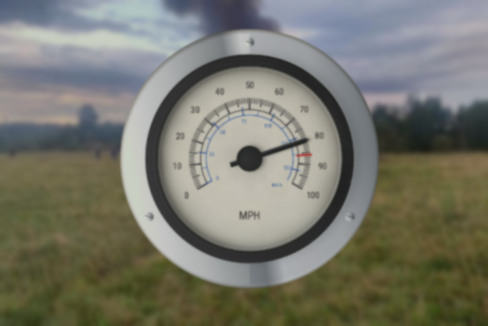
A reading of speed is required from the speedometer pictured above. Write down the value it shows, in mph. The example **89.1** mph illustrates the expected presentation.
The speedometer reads **80** mph
